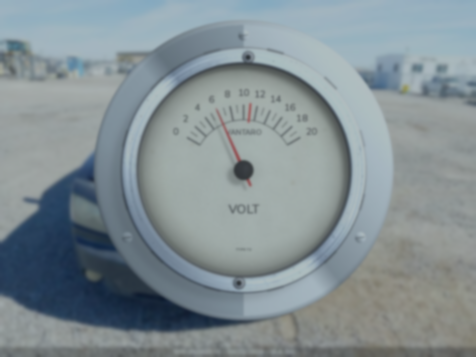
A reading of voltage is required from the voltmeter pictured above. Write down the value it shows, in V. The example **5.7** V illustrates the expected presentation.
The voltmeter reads **6** V
